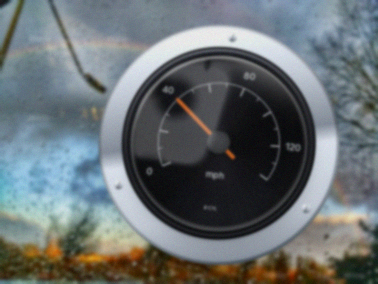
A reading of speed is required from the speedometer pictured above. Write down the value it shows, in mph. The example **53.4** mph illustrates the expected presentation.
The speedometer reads **40** mph
